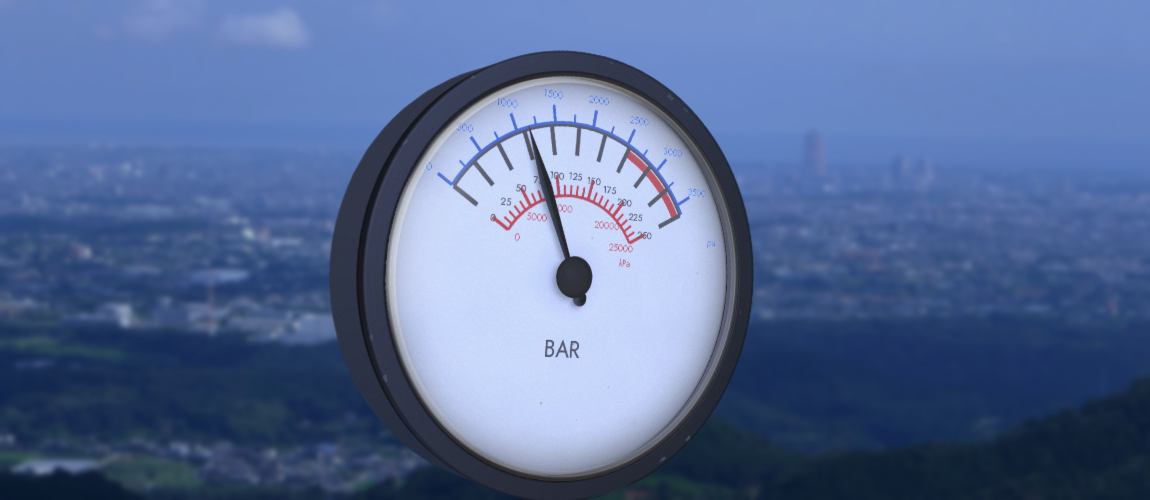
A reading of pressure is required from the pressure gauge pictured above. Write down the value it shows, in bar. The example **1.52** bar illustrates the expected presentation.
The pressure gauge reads **75** bar
